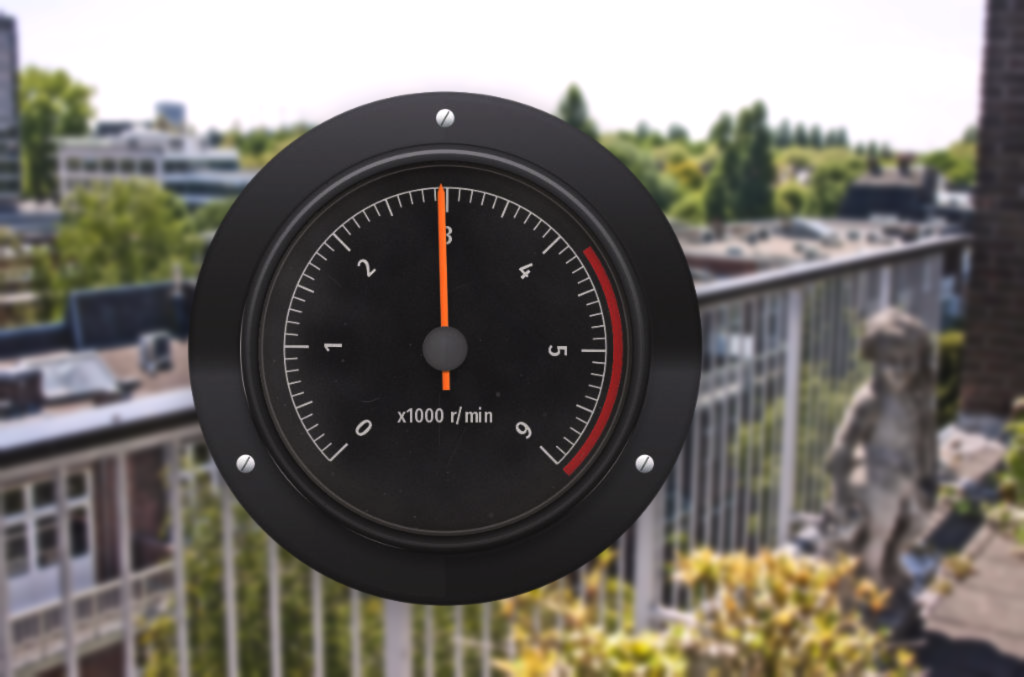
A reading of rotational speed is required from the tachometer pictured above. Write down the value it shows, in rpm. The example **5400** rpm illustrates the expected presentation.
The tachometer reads **2950** rpm
